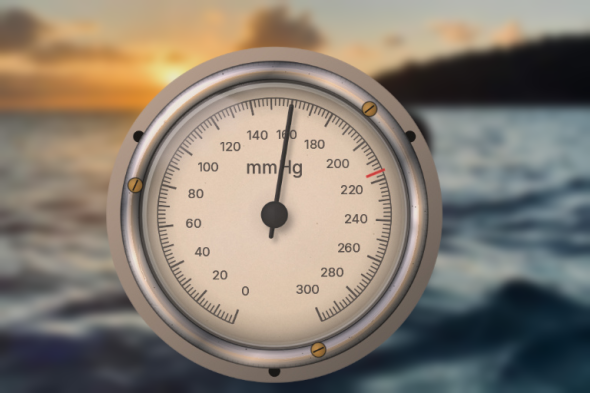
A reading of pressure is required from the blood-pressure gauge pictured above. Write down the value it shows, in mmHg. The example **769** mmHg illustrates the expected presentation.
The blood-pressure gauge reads **160** mmHg
